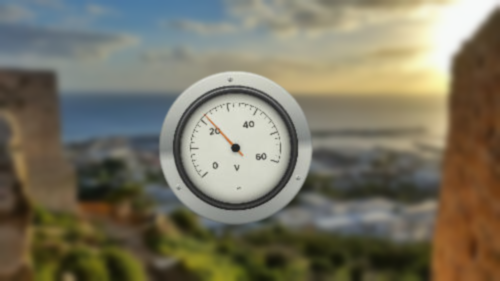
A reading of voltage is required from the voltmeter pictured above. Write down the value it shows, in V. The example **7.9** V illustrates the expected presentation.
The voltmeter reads **22** V
